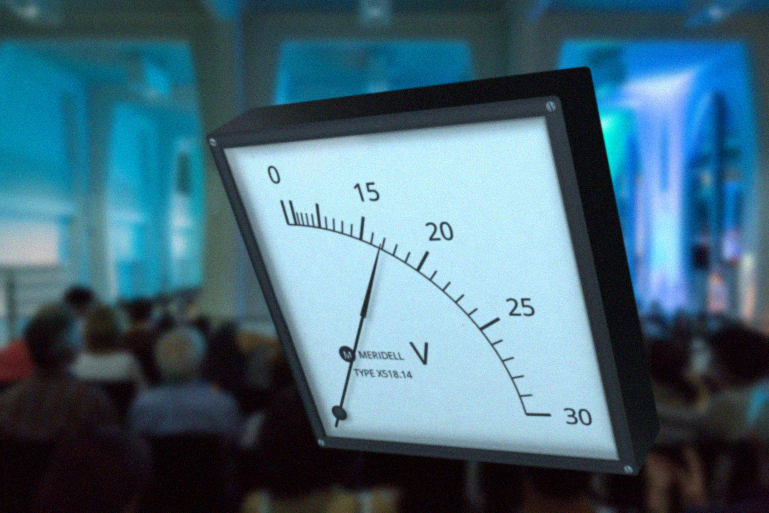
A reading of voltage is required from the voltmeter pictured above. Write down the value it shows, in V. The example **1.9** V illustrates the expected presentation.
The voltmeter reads **17** V
